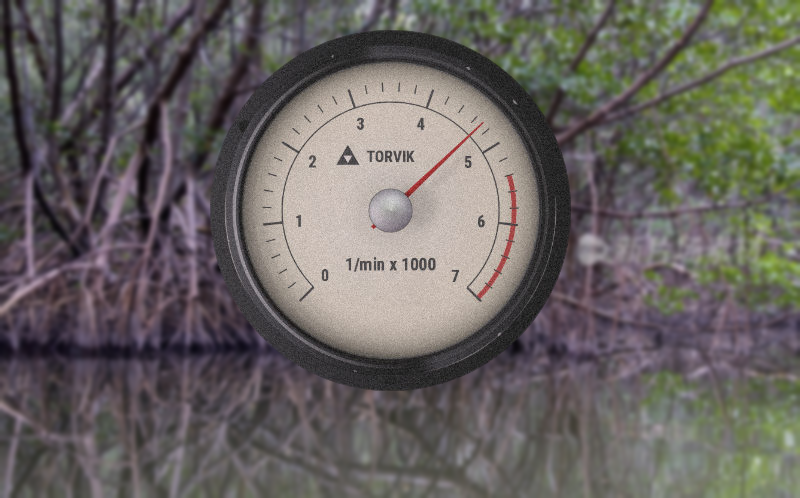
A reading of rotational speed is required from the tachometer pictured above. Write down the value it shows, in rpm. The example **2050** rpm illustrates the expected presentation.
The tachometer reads **4700** rpm
